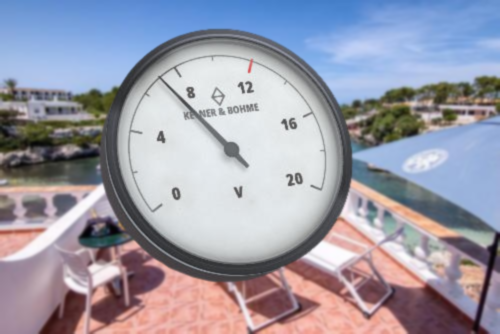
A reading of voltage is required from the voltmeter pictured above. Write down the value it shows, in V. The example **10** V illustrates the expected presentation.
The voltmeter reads **7** V
